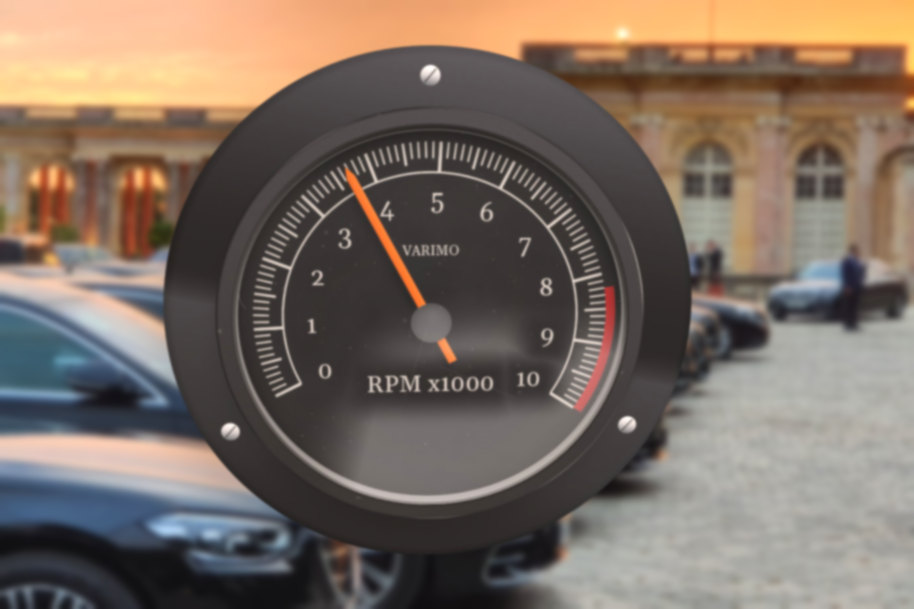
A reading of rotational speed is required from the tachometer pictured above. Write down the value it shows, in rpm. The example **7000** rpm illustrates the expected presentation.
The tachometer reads **3700** rpm
